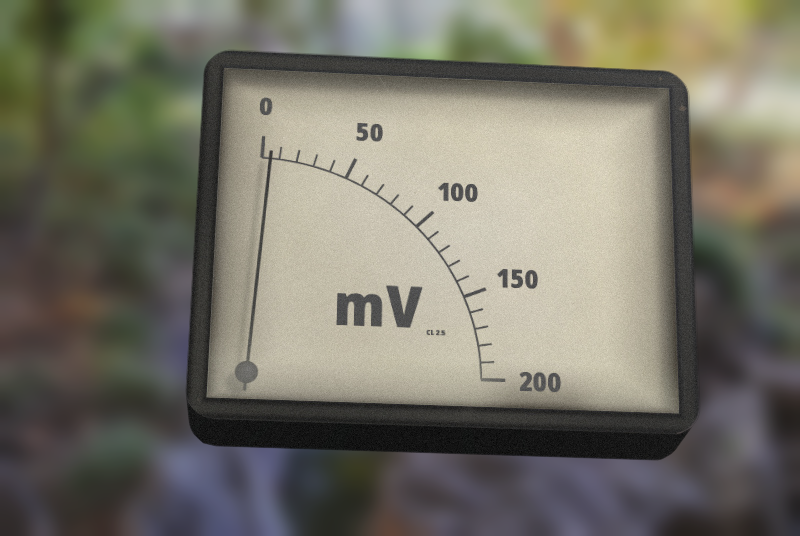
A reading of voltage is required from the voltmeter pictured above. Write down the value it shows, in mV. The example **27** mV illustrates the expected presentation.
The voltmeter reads **5** mV
